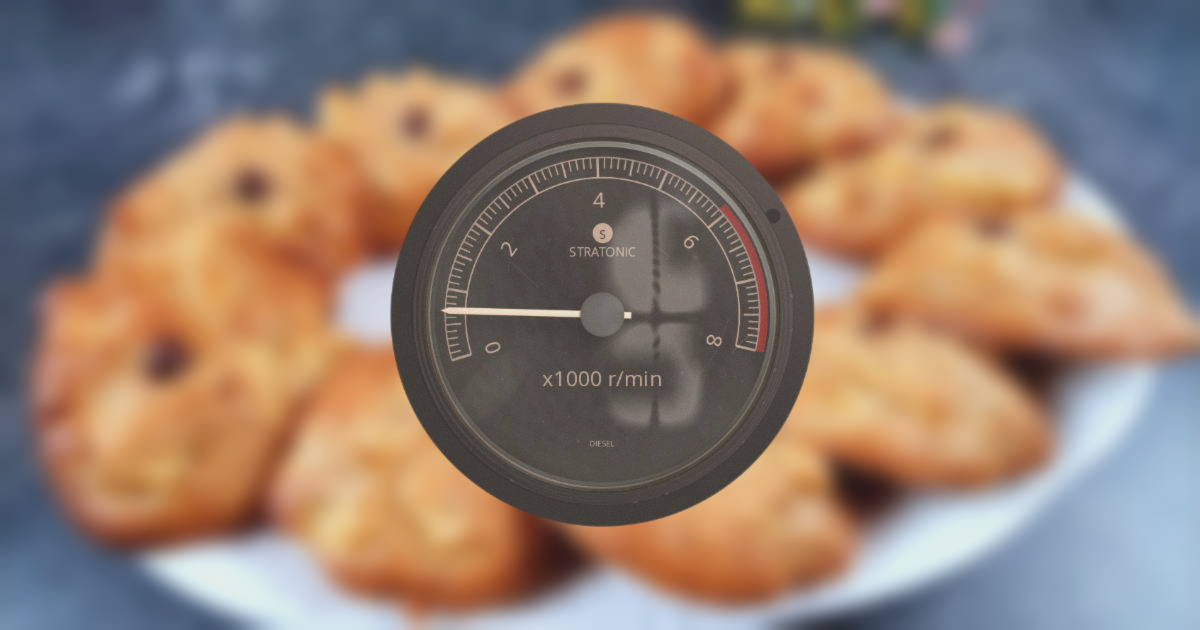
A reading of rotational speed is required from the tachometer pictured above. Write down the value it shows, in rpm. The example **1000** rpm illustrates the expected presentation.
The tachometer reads **700** rpm
